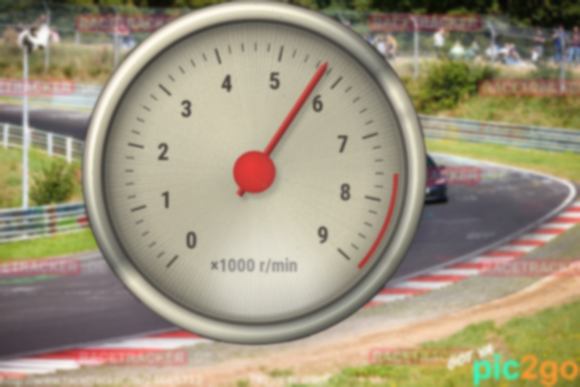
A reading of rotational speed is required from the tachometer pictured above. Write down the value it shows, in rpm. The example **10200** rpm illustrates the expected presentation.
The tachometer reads **5700** rpm
